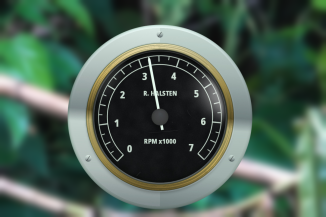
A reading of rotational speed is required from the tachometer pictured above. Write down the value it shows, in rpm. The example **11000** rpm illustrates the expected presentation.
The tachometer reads **3250** rpm
